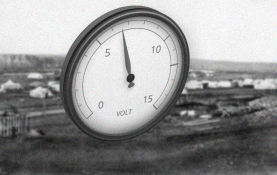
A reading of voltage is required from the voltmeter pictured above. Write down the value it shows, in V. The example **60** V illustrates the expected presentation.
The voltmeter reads **6.5** V
